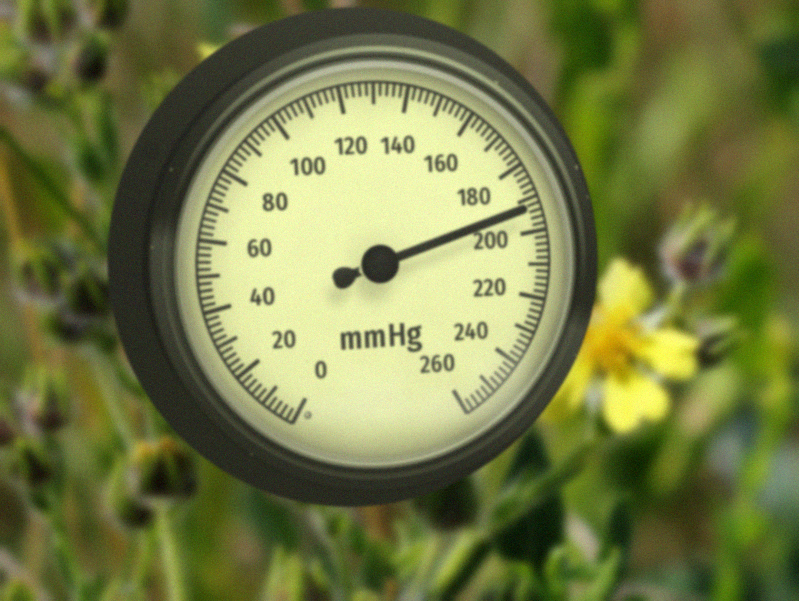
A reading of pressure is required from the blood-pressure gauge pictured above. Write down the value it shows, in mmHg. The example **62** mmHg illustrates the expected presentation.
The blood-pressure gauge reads **192** mmHg
